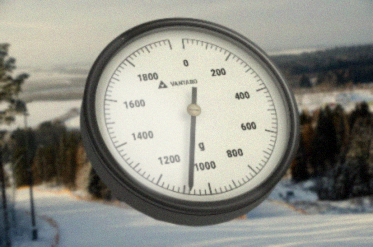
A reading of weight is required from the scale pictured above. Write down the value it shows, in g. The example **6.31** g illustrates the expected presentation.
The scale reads **1080** g
